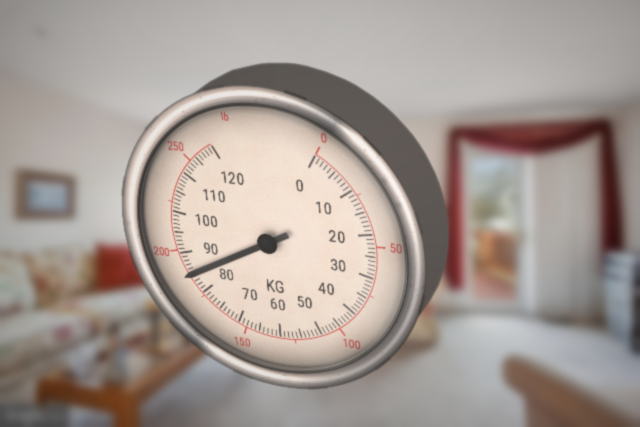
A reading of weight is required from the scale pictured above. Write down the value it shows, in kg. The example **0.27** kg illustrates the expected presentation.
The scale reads **85** kg
